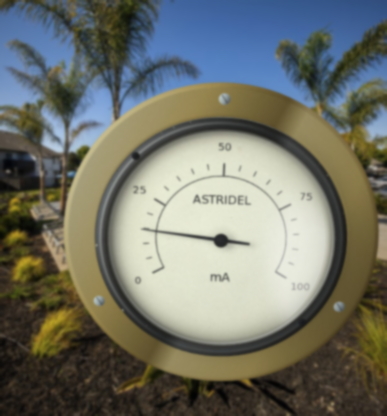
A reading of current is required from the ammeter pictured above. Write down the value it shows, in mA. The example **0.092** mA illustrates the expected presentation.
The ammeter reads **15** mA
